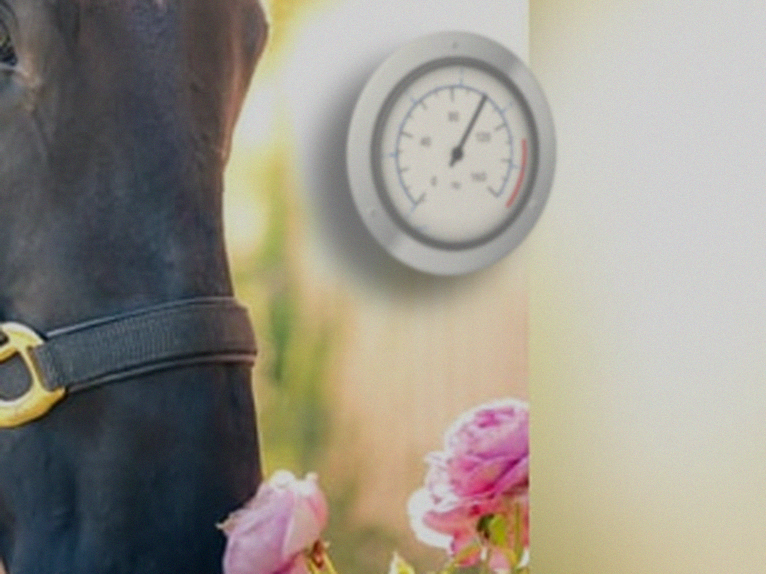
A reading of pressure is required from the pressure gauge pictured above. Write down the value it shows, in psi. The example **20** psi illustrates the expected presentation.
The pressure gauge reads **100** psi
